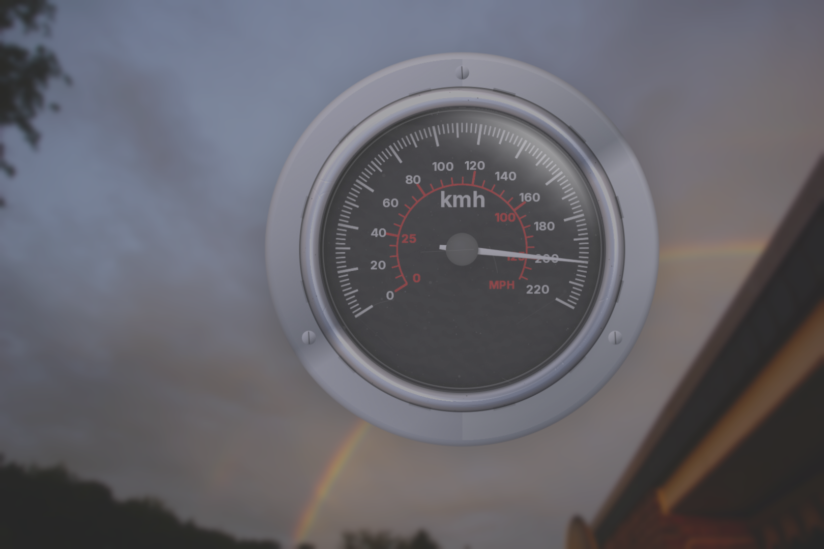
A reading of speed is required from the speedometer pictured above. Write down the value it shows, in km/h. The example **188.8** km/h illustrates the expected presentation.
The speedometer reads **200** km/h
